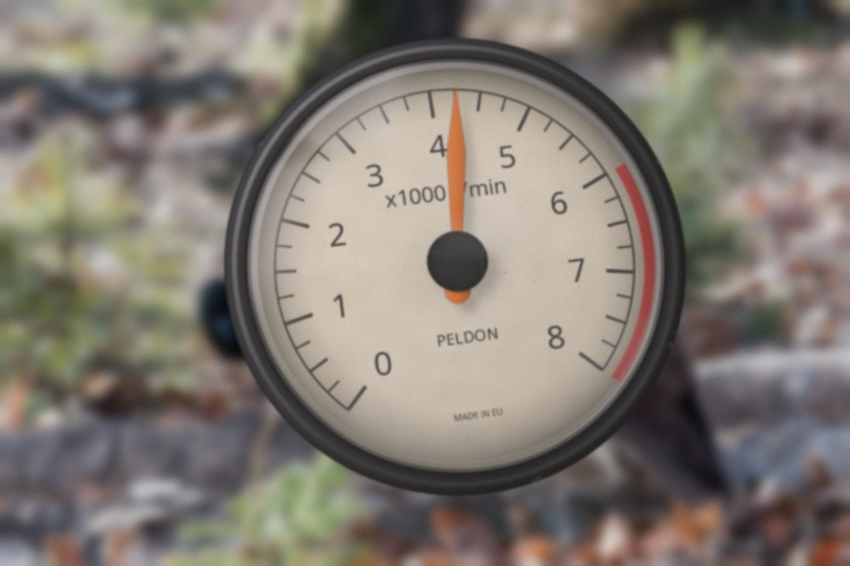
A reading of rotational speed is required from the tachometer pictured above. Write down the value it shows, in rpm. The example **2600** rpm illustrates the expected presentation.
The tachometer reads **4250** rpm
